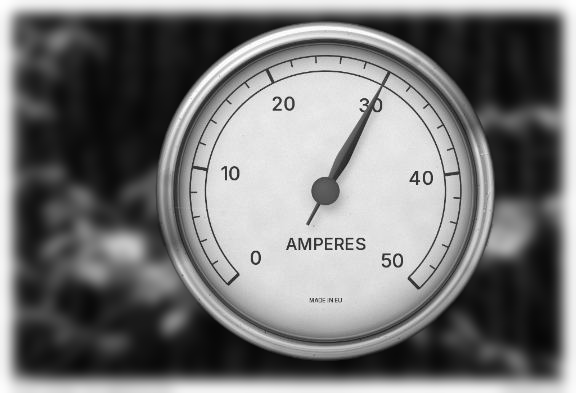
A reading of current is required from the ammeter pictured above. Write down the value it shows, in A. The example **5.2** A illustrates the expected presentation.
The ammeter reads **30** A
